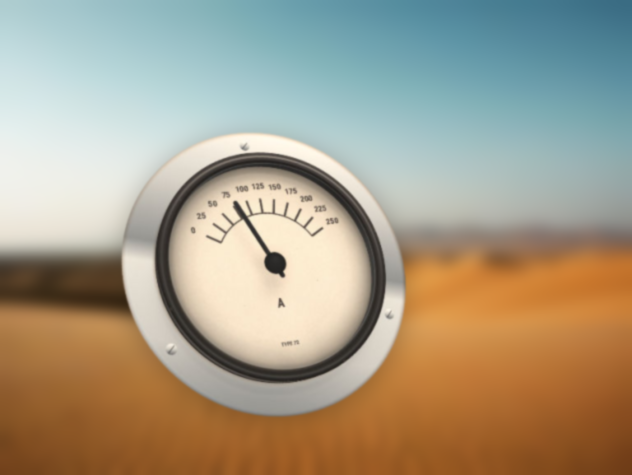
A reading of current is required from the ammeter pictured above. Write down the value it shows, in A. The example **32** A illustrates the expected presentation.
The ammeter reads **75** A
